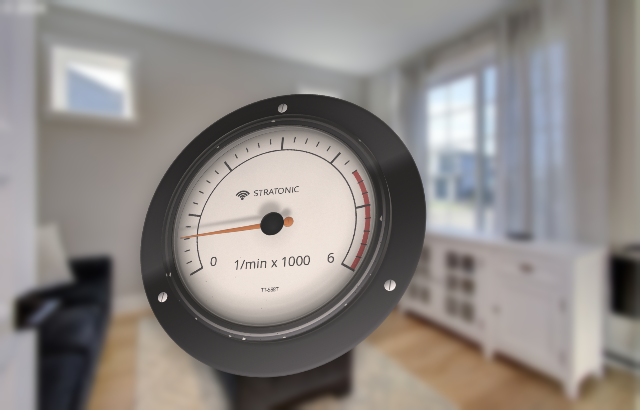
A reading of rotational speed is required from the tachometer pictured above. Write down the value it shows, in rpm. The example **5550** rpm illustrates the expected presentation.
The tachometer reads **600** rpm
